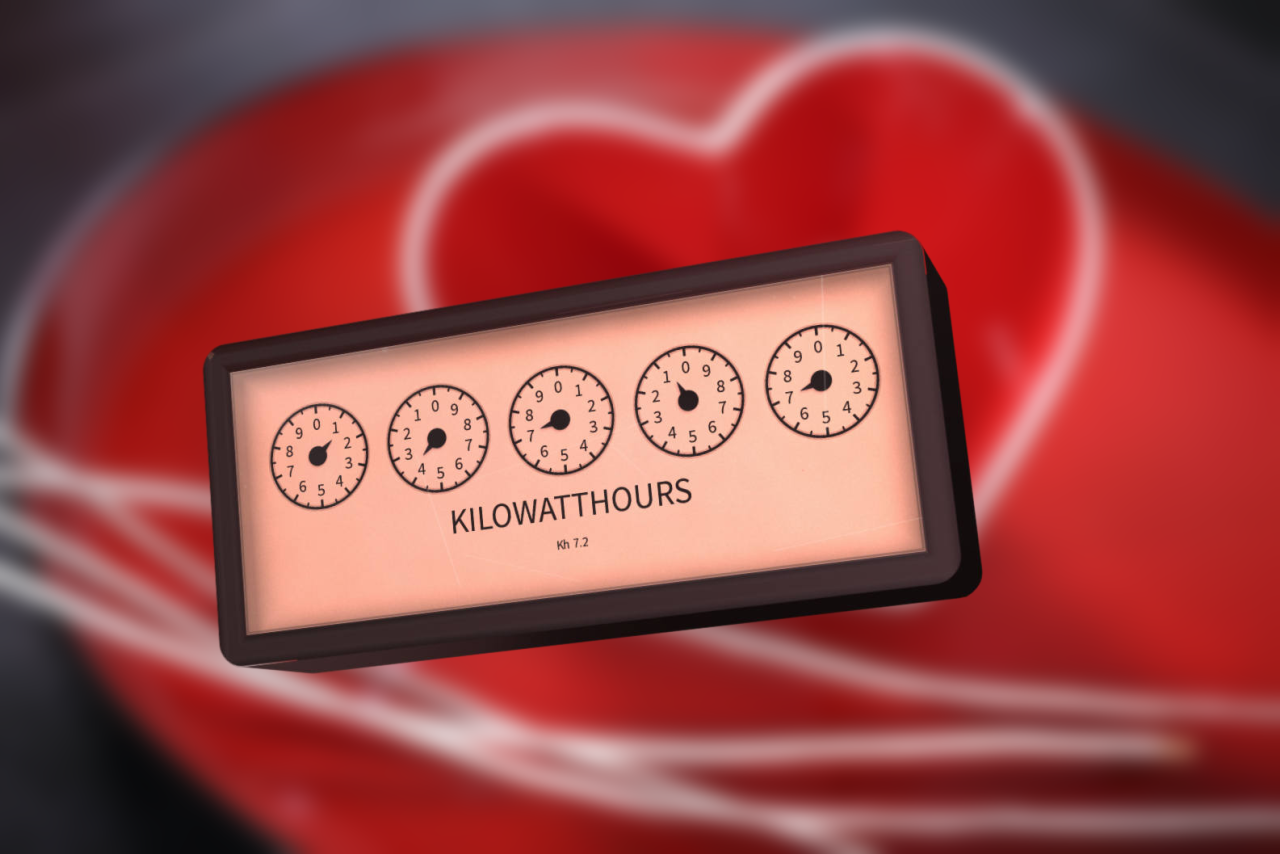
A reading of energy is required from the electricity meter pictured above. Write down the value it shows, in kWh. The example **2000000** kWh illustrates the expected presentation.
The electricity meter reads **13707** kWh
